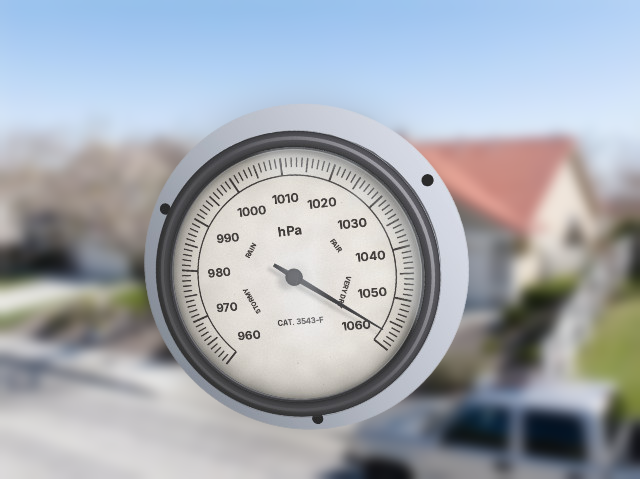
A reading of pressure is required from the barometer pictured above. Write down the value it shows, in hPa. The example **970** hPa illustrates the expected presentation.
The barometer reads **1057** hPa
